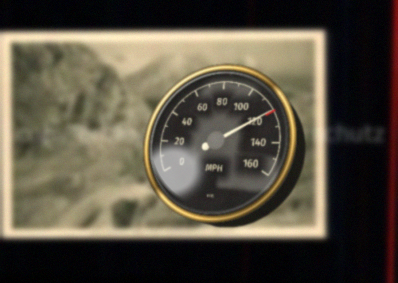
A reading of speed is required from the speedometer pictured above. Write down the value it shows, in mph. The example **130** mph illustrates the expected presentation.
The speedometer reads **120** mph
